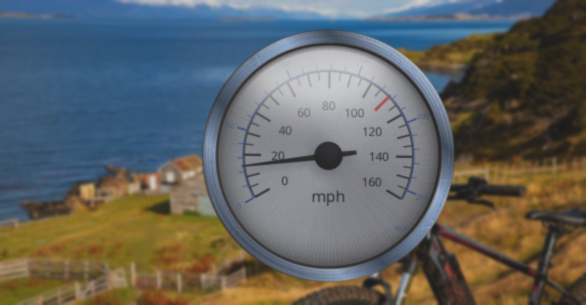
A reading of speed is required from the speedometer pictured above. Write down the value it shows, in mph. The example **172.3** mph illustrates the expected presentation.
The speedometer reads **15** mph
